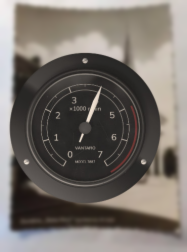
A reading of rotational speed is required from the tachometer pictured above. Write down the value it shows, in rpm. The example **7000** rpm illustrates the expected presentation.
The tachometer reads **4000** rpm
